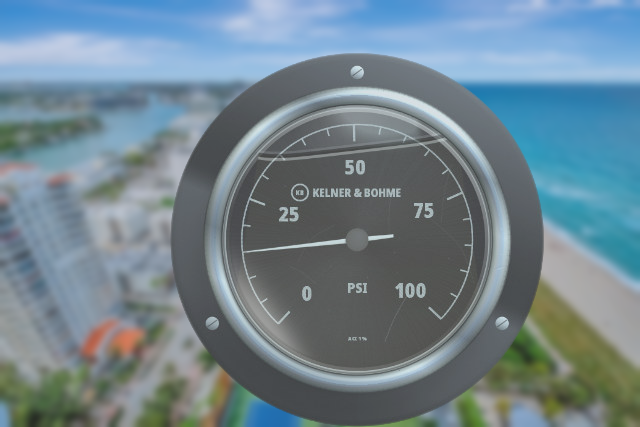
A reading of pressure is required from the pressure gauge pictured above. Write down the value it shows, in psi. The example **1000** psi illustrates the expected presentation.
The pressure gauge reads **15** psi
